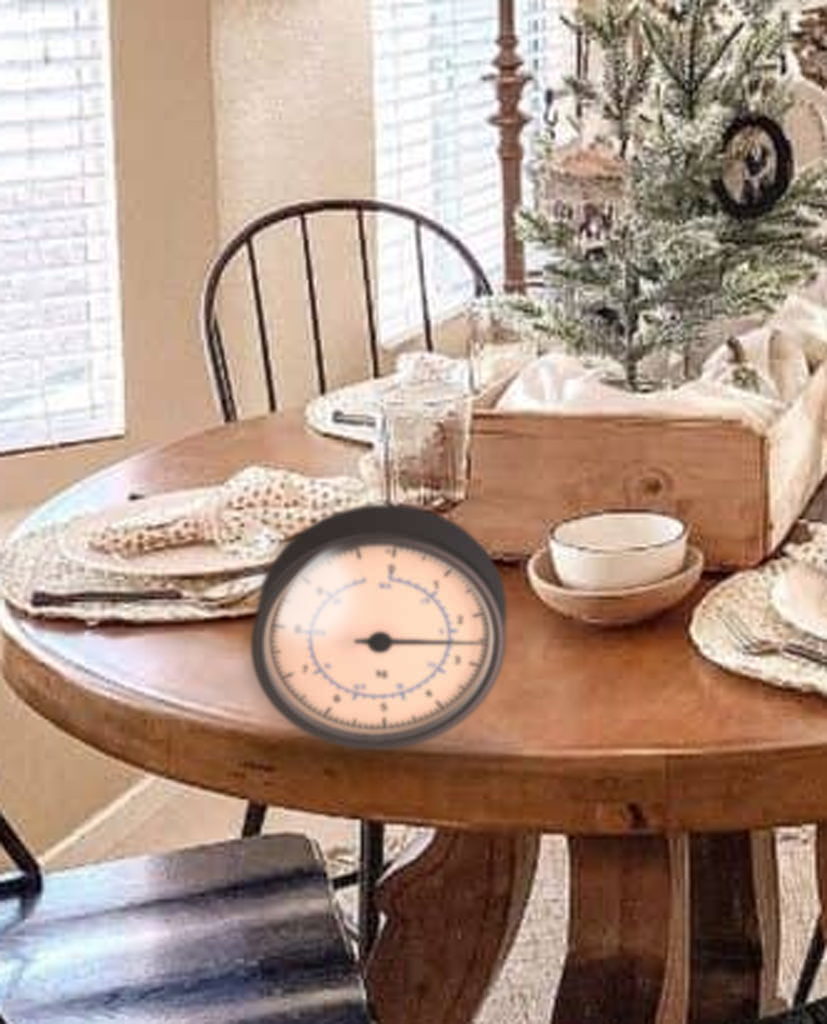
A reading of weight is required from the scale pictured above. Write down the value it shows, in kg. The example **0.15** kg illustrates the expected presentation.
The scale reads **2.5** kg
